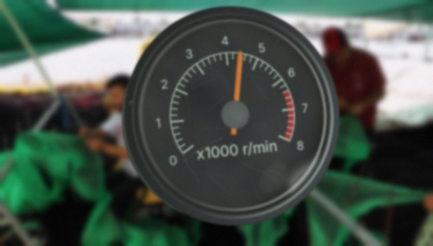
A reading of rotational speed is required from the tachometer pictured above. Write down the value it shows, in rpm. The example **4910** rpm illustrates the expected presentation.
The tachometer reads **4400** rpm
